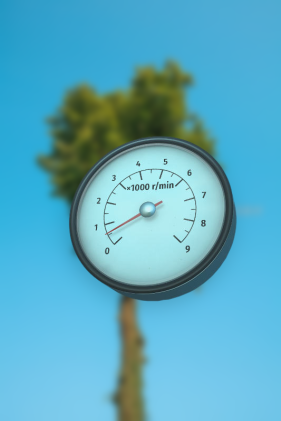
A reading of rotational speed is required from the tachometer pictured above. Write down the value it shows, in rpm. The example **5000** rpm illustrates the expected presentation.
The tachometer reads **500** rpm
